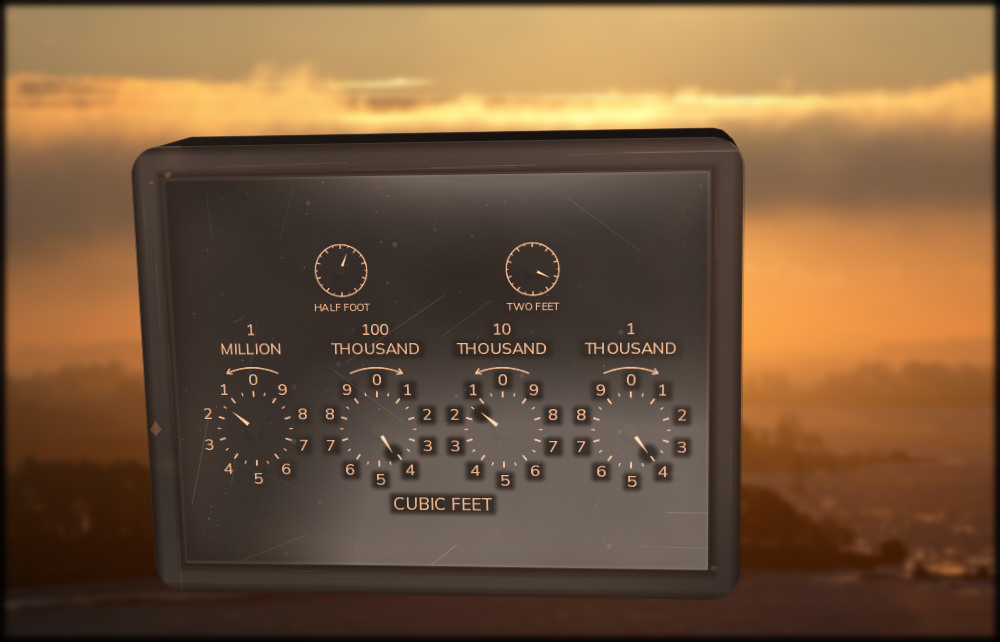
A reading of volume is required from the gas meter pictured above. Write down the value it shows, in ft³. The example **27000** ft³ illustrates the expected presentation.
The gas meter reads **141400** ft³
